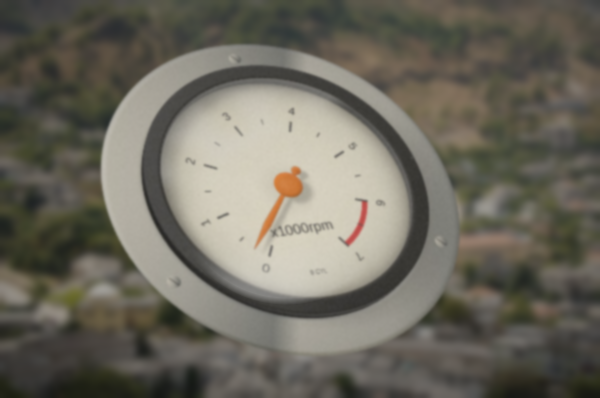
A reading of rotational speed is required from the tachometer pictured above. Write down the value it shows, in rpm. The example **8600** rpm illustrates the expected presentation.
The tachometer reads **250** rpm
